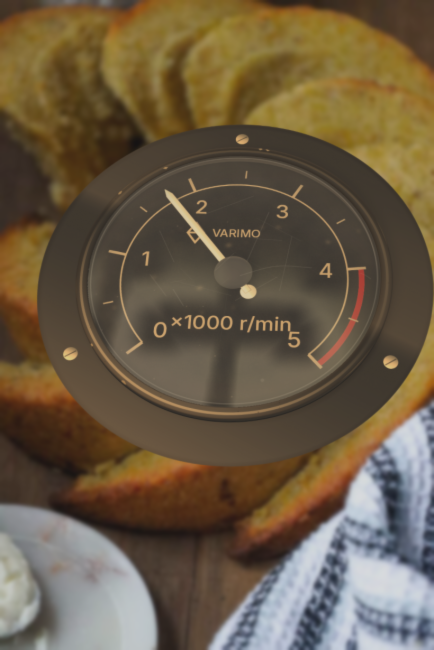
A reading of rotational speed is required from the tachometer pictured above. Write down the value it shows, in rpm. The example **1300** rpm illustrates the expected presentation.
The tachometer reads **1750** rpm
